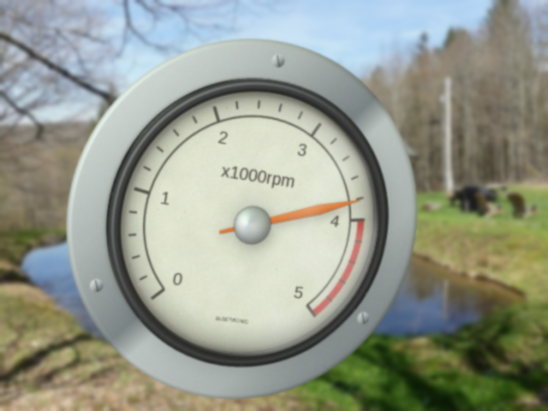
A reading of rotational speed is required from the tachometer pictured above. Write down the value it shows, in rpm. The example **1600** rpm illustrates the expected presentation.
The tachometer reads **3800** rpm
